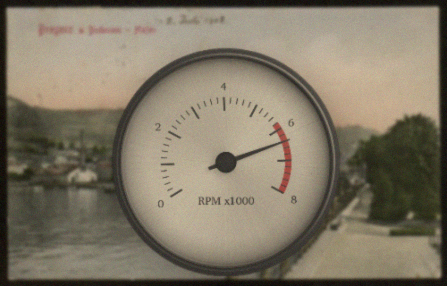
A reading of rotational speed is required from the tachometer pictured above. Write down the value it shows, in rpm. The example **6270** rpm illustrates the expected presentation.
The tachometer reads **6400** rpm
